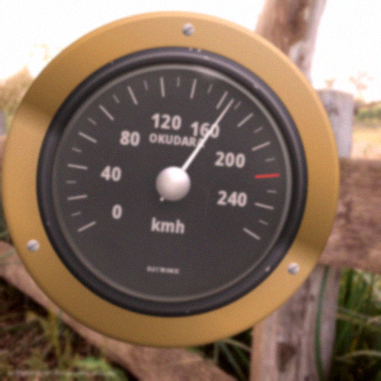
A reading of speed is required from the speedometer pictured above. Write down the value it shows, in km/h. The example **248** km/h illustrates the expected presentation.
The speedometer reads **165** km/h
